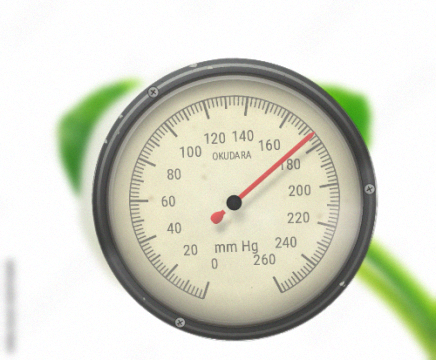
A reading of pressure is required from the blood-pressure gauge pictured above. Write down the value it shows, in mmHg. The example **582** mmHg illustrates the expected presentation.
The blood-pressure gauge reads **174** mmHg
